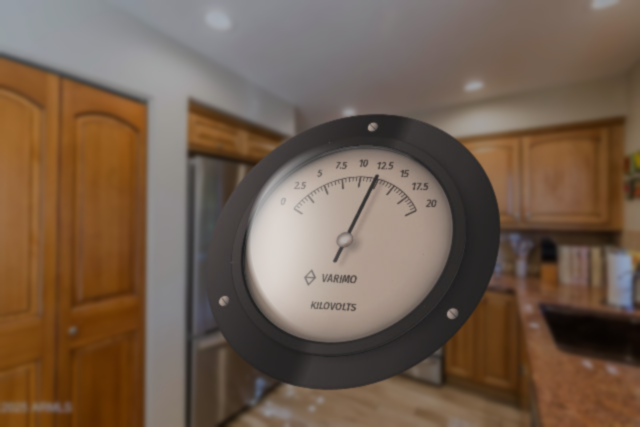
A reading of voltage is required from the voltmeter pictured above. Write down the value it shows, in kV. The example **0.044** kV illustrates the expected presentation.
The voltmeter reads **12.5** kV
